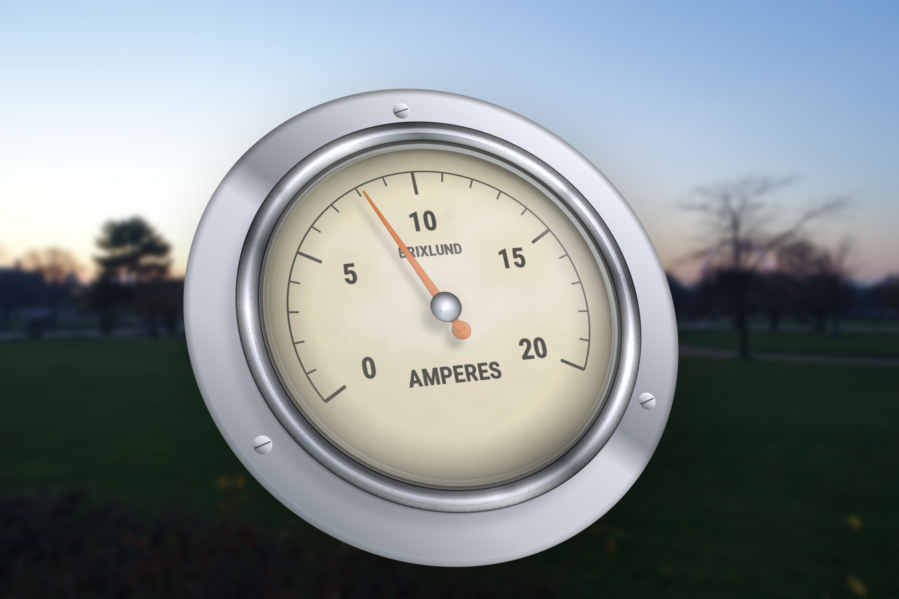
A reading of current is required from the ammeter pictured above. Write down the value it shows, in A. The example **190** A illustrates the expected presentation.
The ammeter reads **8** A
